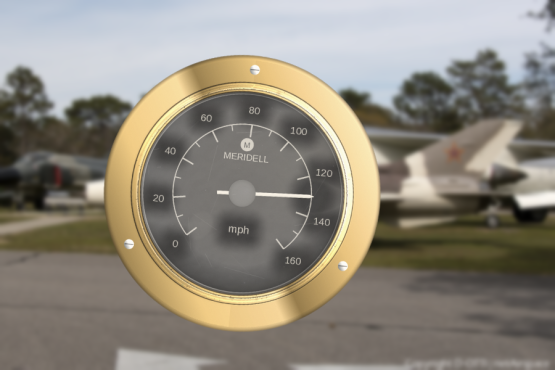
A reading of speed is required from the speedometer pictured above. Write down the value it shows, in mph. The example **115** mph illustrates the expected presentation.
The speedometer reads **130** mph
